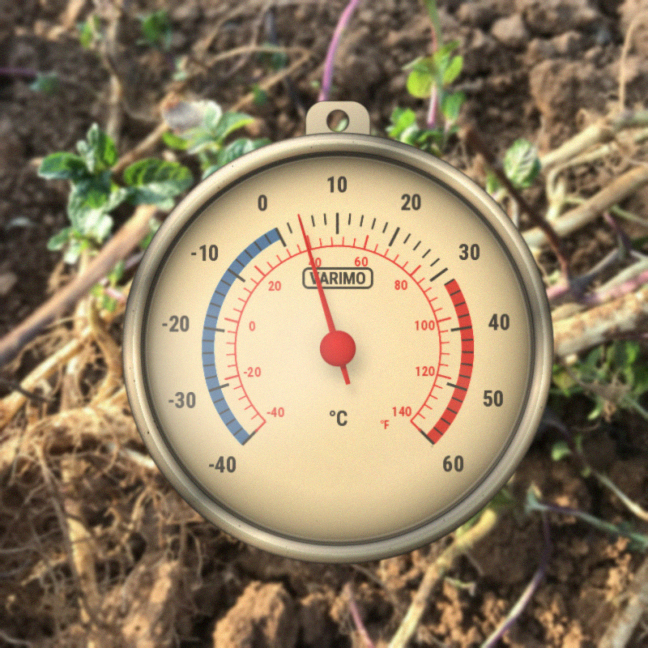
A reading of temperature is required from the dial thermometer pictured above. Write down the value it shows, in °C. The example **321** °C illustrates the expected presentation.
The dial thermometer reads **4** °C
